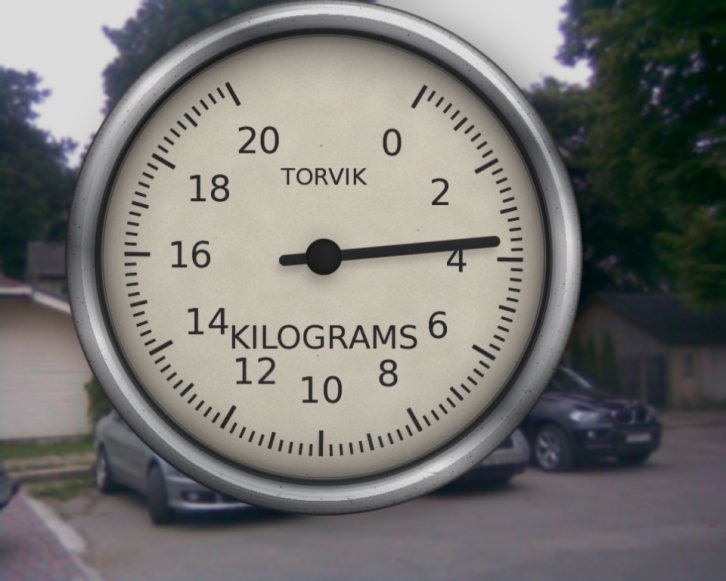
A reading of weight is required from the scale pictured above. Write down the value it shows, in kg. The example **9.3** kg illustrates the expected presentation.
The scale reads **3.6** kg
